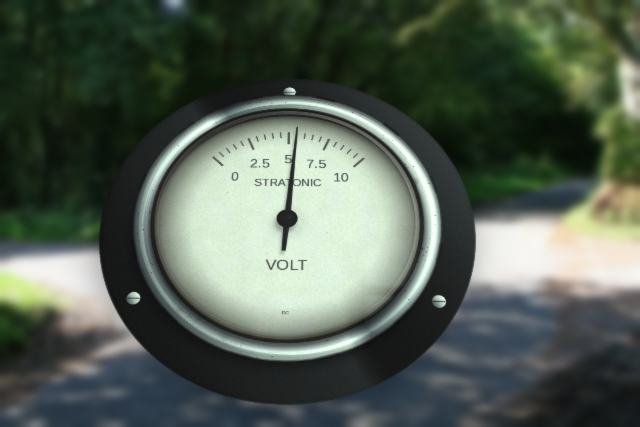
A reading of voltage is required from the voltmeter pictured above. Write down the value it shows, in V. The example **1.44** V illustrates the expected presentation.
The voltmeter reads **5.5** V
